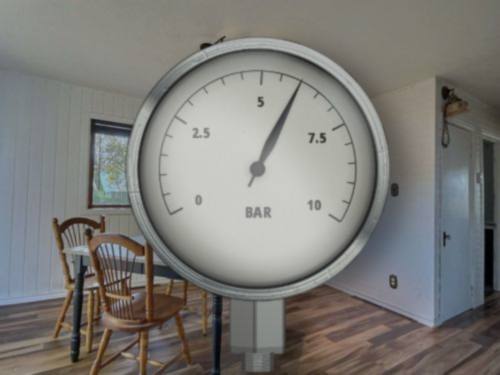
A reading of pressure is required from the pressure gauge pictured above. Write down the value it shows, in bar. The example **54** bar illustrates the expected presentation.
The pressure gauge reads **6** bar
